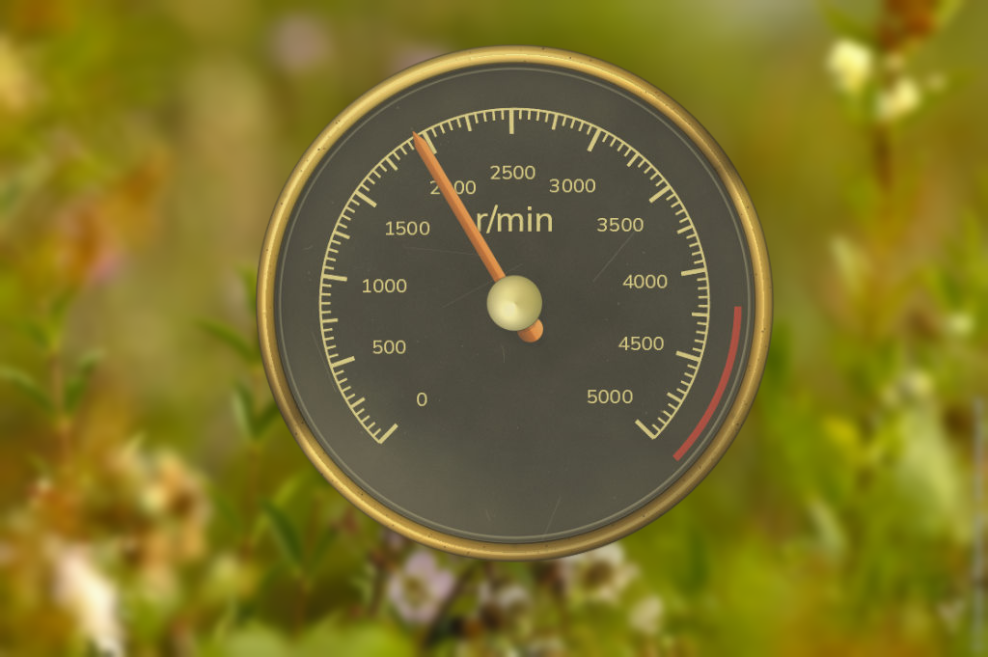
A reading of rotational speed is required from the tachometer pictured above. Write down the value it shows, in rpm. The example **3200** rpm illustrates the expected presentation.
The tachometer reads **1950** rpm
